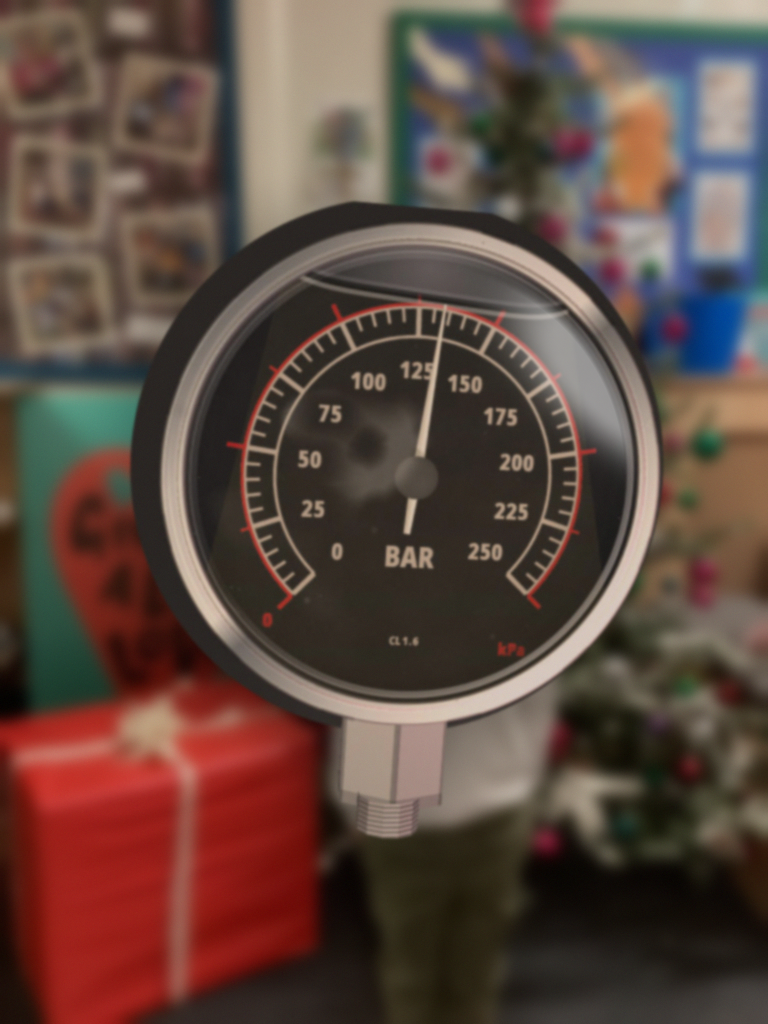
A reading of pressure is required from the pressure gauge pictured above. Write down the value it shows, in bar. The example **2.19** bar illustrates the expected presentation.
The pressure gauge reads **132.5** bar
